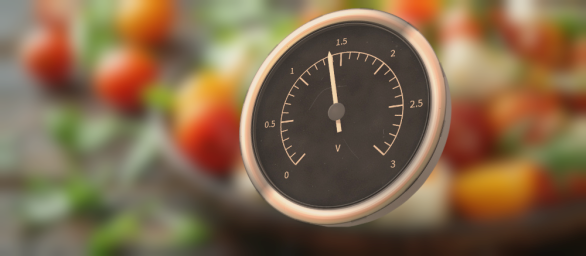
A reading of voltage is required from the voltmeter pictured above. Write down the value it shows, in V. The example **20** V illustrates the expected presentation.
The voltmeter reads **1.4** V
